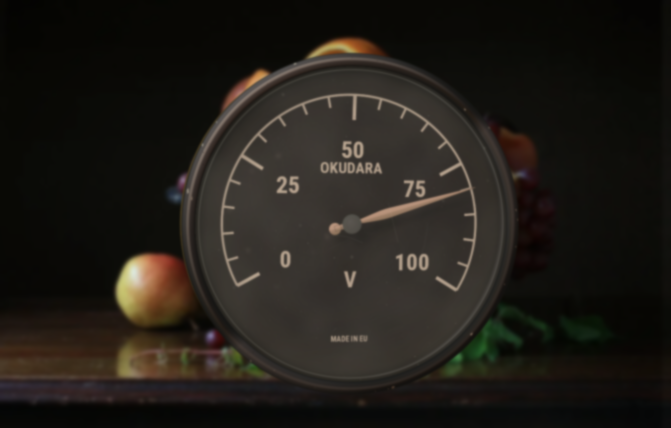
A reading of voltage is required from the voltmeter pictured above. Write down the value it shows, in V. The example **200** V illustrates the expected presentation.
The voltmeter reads **80** V
